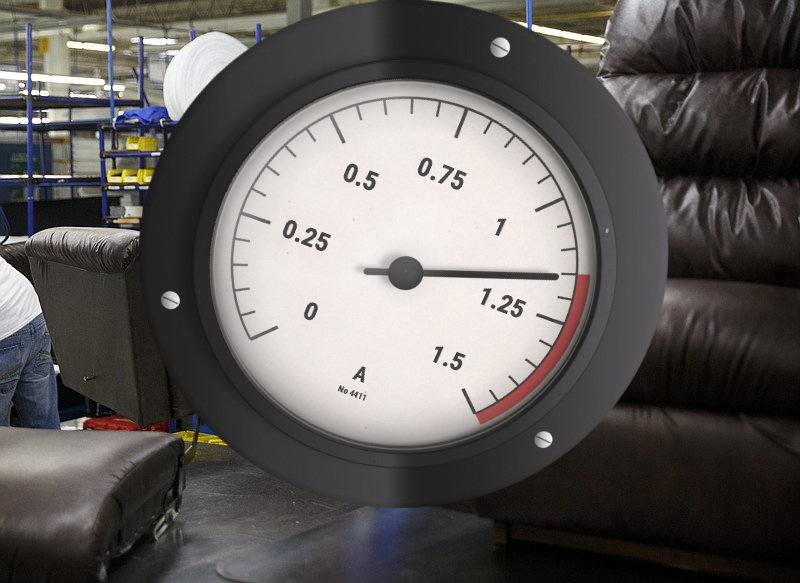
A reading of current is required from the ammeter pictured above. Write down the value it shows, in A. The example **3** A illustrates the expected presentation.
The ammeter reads **1.15** A
